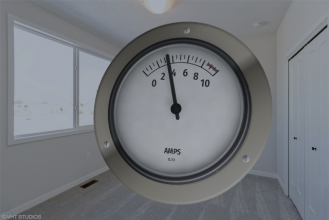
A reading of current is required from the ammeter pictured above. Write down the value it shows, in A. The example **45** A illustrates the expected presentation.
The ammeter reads **3.5** A
